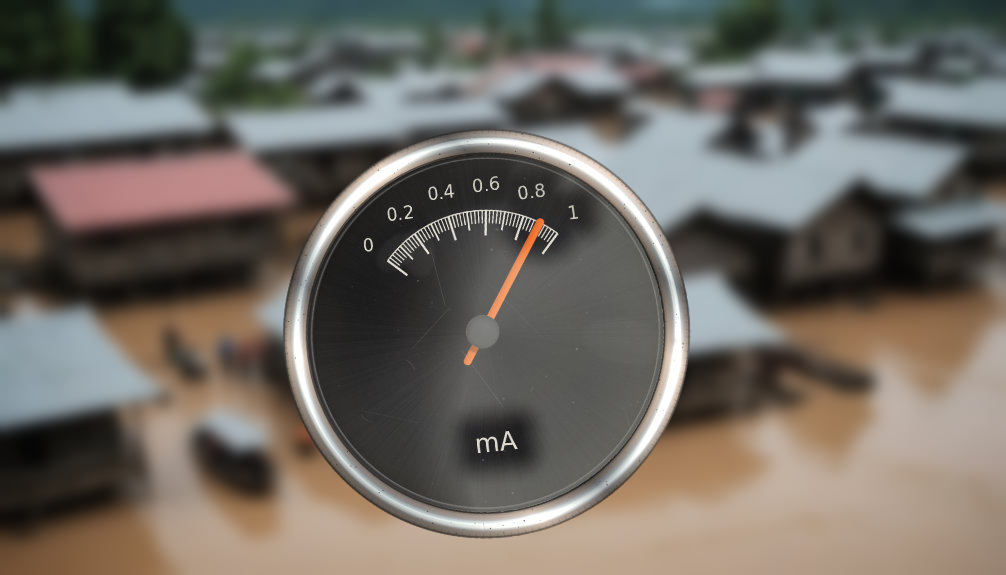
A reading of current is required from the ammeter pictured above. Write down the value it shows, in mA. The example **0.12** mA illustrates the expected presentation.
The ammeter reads **0.9** mA
